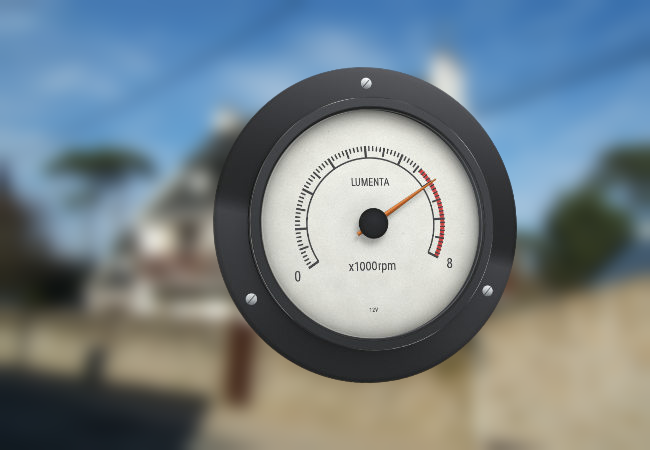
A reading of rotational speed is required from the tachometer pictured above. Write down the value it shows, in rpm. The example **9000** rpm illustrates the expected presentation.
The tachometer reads **6000** rpm
